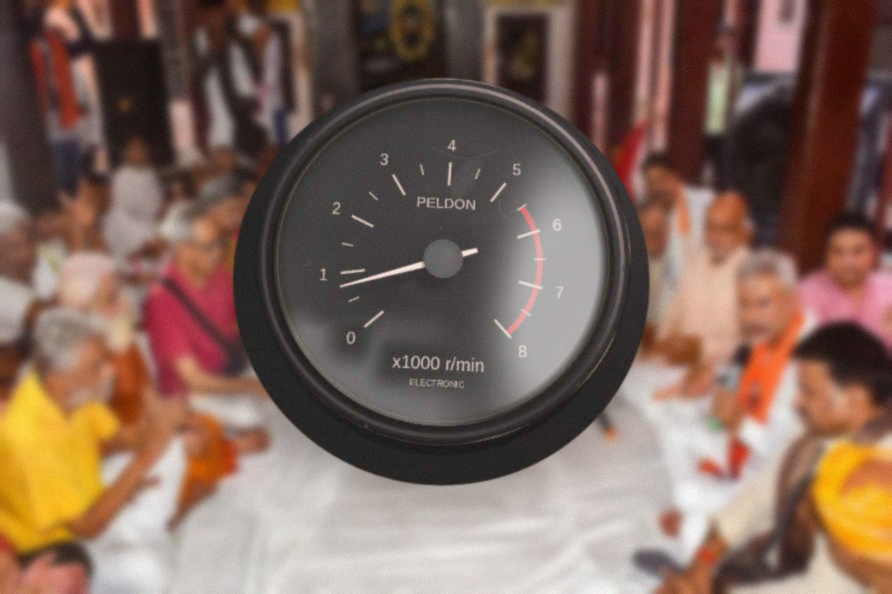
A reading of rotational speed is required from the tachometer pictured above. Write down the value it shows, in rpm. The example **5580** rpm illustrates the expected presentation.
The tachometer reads **750** rpm
